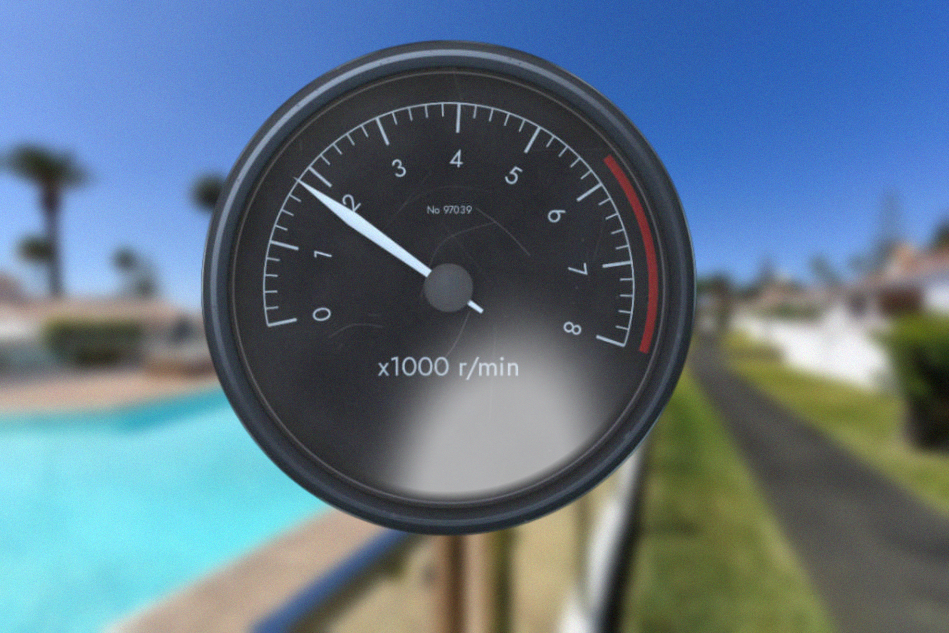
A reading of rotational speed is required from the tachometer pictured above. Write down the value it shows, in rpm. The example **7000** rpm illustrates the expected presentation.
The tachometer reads **1800** rpm
